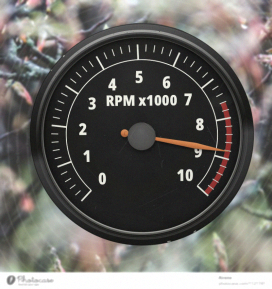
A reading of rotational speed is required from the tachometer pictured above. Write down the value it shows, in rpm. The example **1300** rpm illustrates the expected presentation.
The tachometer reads **8800** rpm
